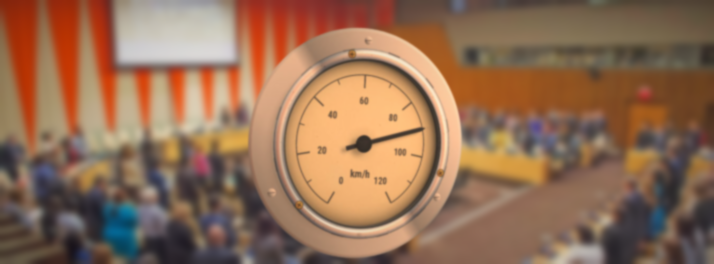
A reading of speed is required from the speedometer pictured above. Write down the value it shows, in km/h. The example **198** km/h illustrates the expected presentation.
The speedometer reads **90** km/h
